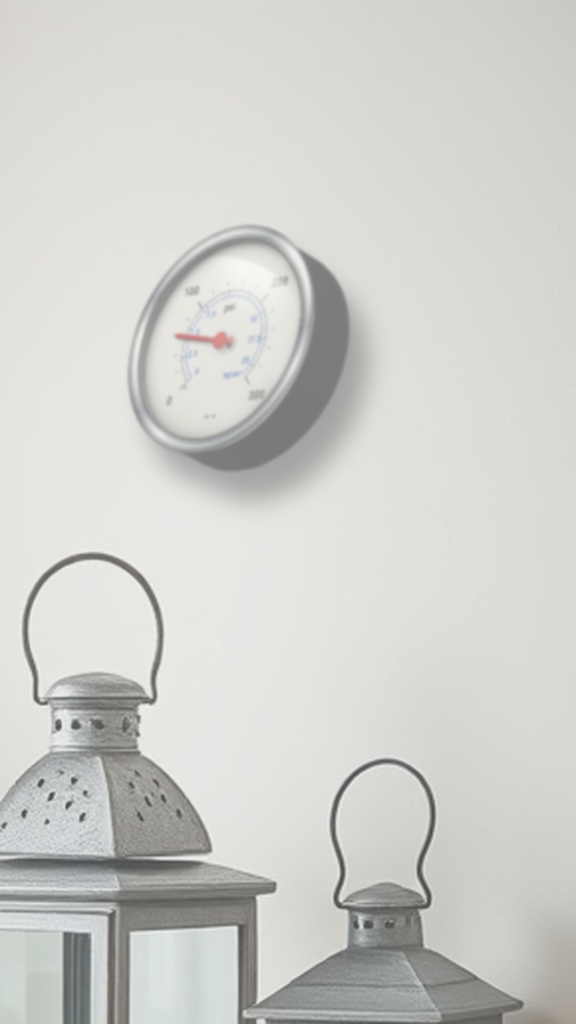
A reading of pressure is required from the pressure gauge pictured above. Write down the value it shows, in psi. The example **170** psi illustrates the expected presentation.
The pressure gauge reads **60** psi
